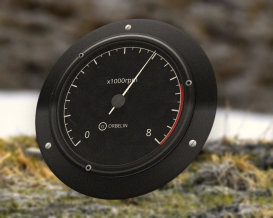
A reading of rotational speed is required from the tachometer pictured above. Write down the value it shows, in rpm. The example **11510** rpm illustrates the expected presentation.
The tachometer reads **5000** rpm
